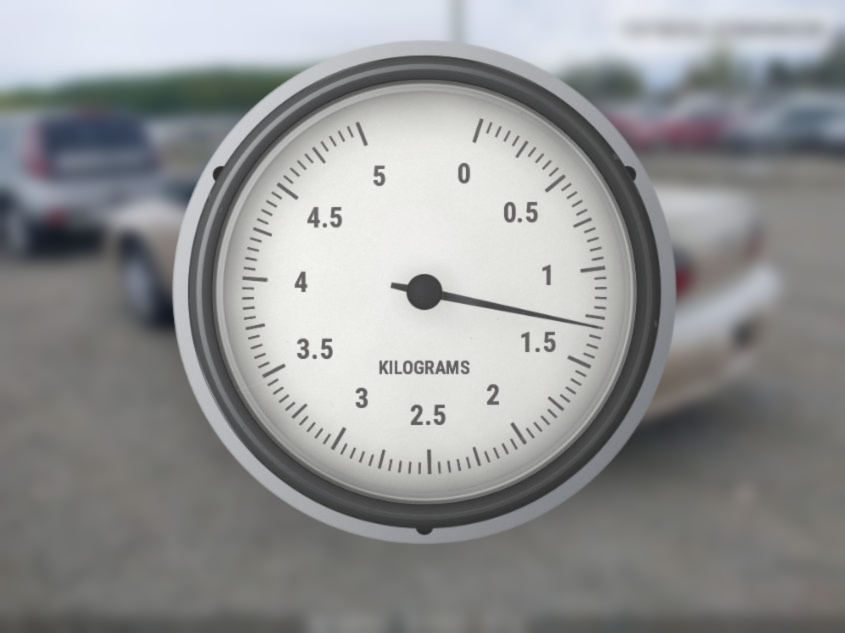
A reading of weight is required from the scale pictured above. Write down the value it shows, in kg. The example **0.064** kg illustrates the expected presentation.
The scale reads **1.3** kg
